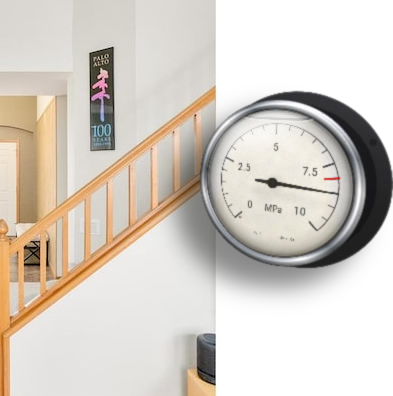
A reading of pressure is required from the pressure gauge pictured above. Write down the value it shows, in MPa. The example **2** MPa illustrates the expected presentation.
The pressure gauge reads **8.5** MPa
